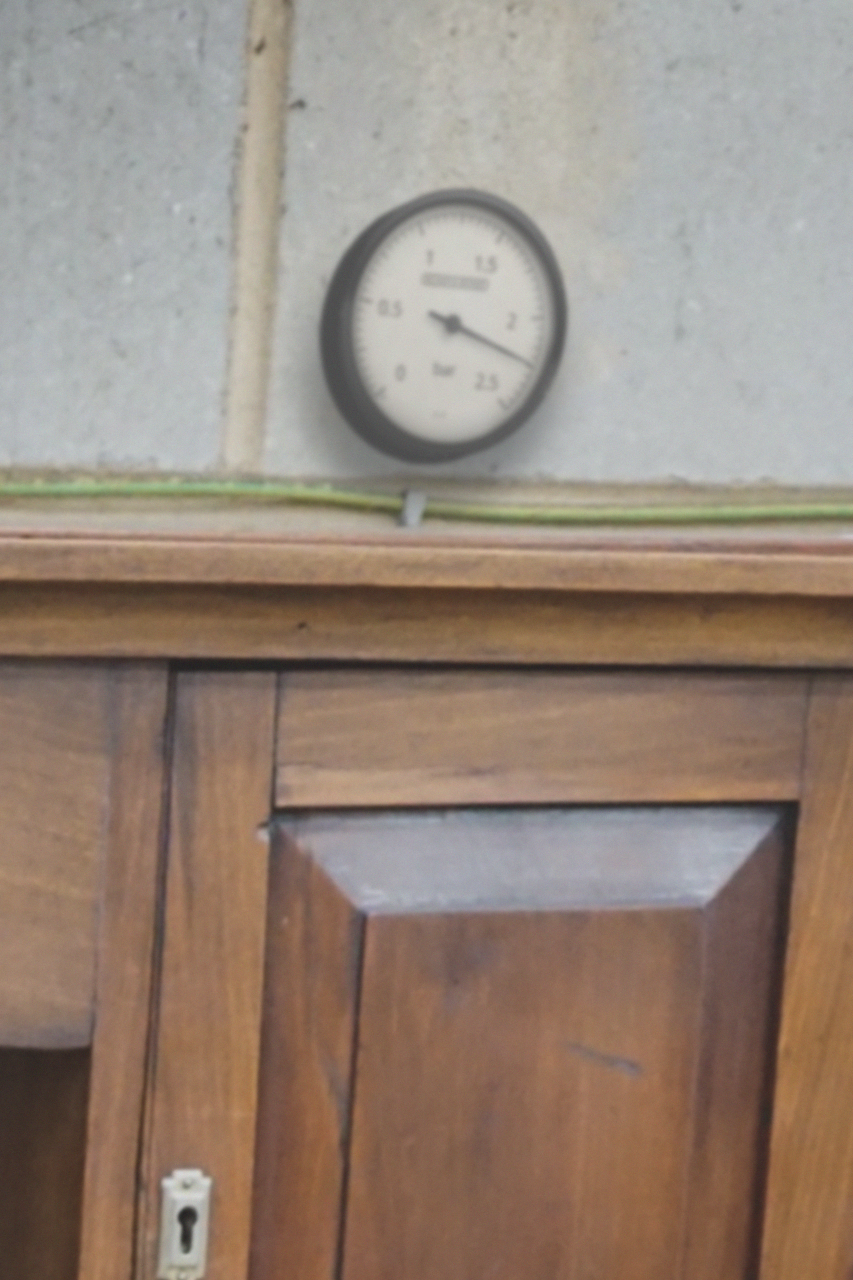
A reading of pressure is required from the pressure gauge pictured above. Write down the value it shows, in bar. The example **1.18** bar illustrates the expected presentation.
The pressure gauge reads **2.25** bar
